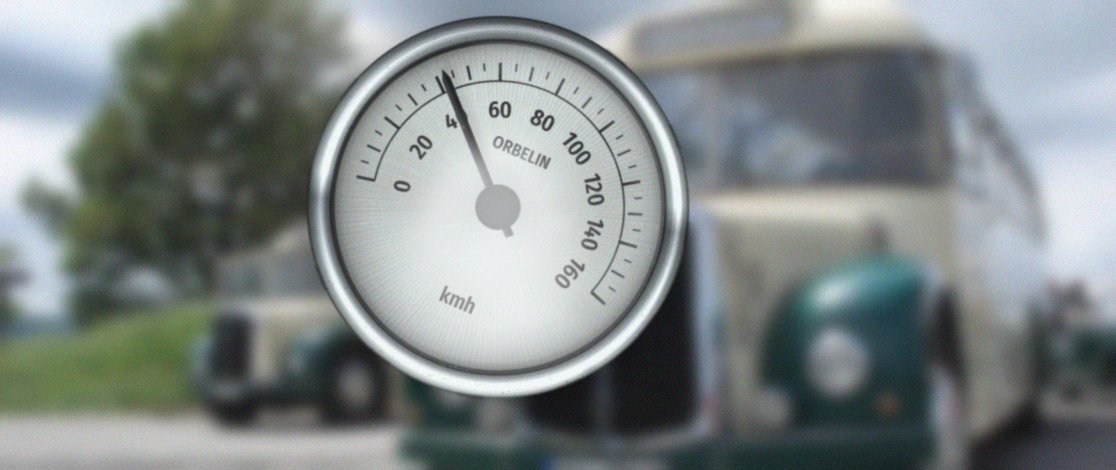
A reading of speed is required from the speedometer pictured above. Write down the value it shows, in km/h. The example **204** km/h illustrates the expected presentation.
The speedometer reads **42.5** km/h
